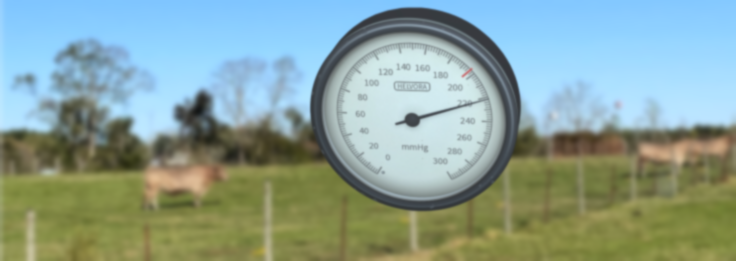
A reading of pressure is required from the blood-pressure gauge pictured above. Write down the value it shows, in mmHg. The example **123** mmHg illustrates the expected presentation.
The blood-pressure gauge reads **220** mmHg
